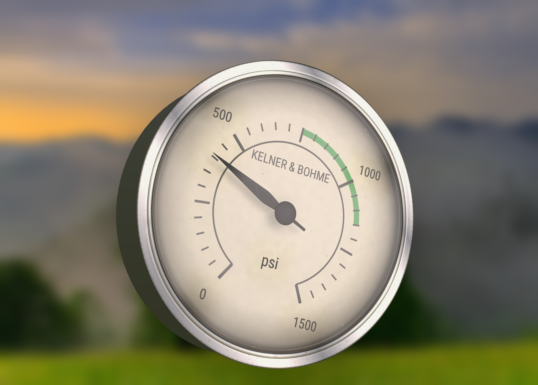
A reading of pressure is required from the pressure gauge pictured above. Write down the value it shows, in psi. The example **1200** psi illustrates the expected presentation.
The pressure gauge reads **400** psi
